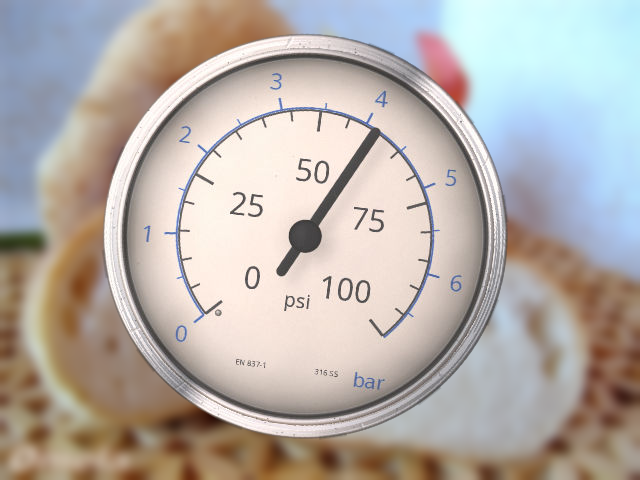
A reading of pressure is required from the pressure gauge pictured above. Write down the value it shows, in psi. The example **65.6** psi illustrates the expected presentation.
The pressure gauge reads **60** psi
